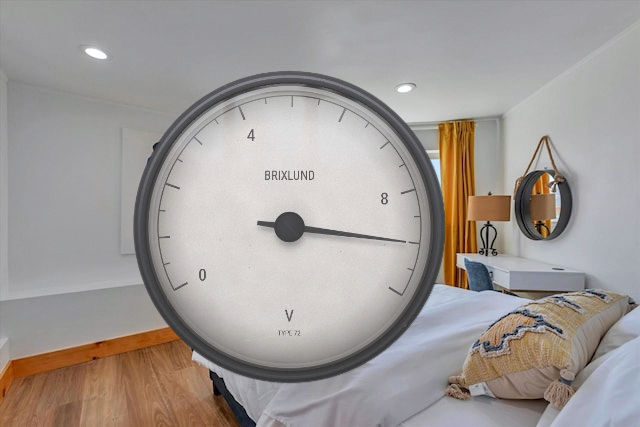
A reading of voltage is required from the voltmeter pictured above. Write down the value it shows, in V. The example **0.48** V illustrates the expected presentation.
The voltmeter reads **9** V
